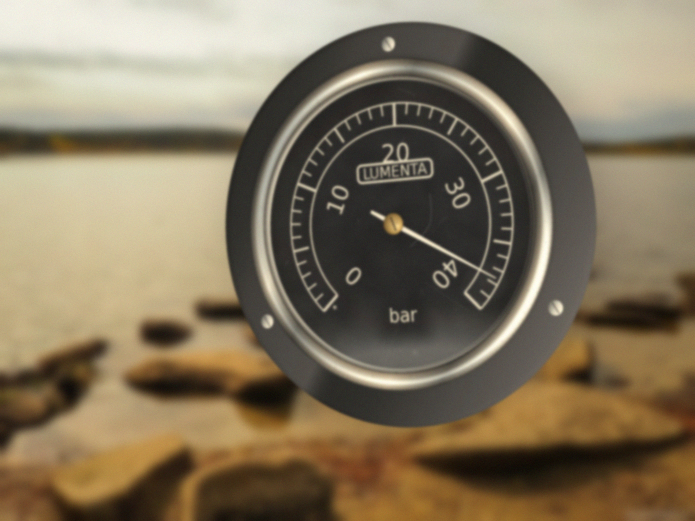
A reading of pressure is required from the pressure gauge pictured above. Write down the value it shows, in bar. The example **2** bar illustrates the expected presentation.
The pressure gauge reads **37.5** bar
